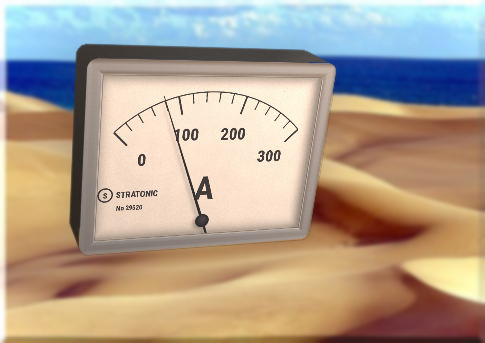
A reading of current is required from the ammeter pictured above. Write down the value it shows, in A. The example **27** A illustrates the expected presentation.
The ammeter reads **80** A
